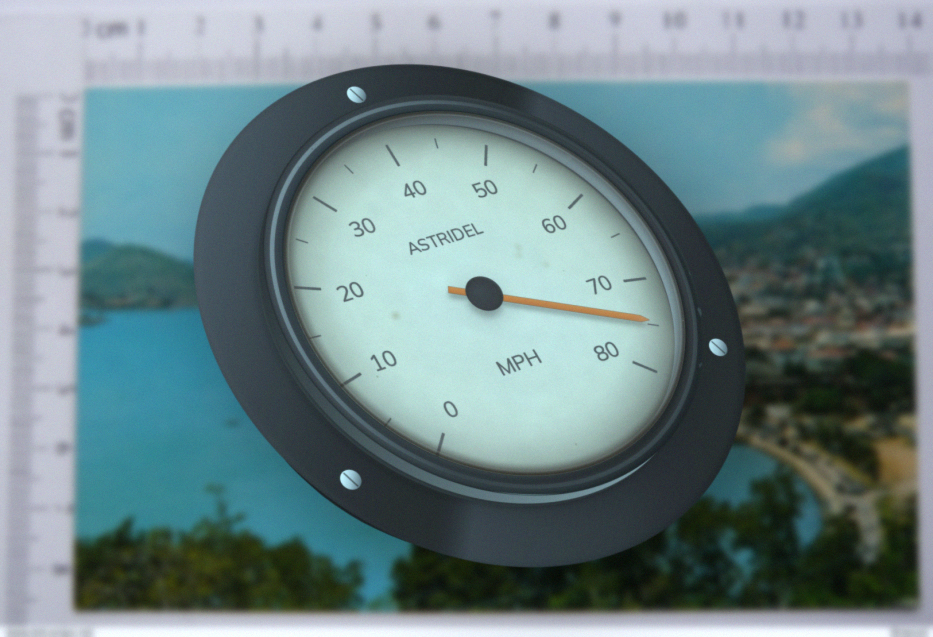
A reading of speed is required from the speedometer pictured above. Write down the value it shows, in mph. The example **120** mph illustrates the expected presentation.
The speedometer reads **75** mph
